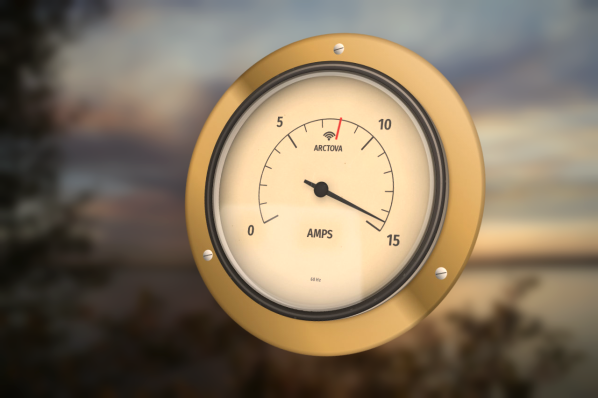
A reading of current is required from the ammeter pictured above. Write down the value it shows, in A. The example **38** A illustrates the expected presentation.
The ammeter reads **14.5** A
